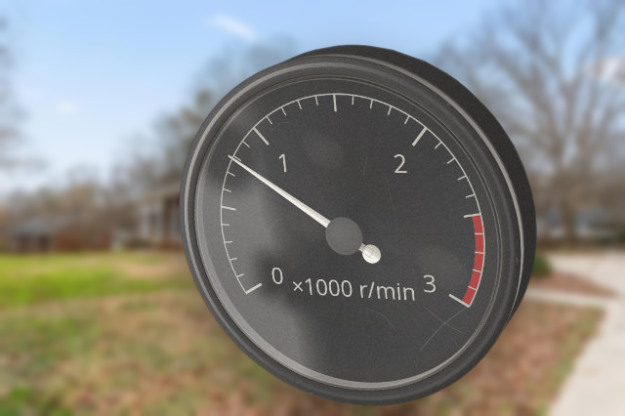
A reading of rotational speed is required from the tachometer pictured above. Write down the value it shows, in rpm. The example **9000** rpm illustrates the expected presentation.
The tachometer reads **800** rpm
